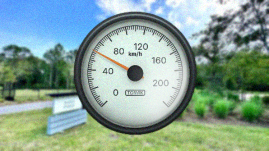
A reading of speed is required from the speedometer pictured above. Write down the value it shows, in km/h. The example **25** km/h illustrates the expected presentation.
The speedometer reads **60** km/h
